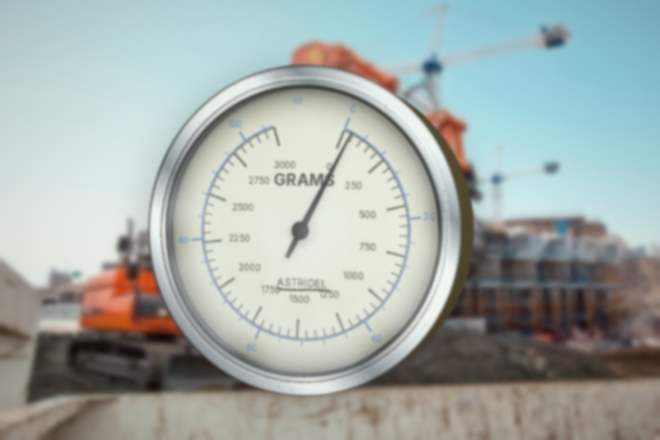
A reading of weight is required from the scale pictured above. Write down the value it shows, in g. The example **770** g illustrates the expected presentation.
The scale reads **50** g
